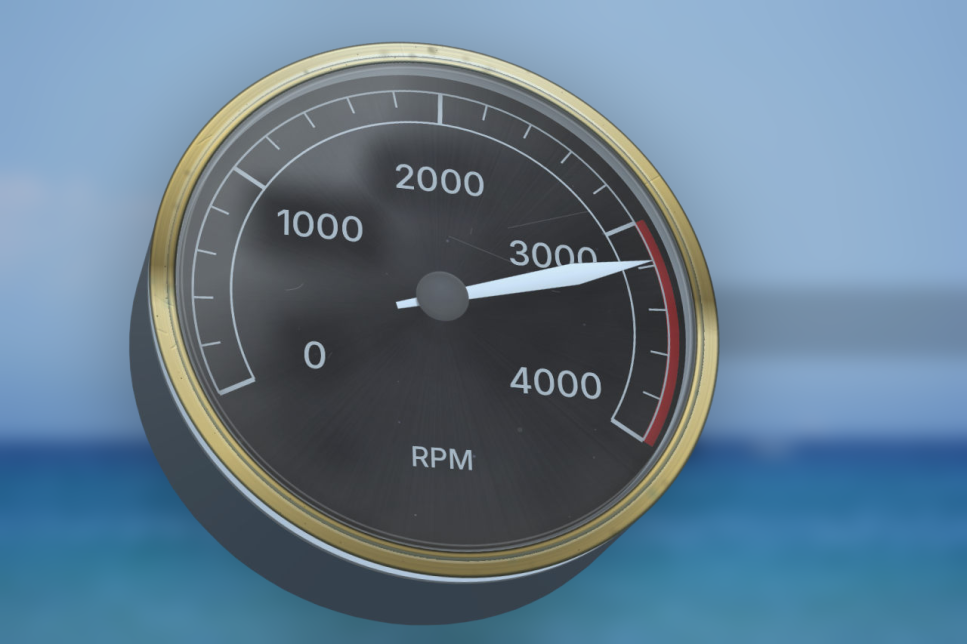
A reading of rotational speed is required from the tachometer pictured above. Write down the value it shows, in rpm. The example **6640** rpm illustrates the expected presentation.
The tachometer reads **3200** rpm
